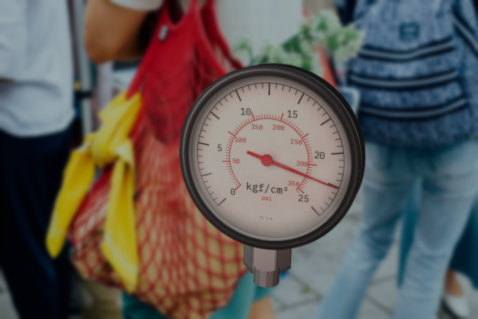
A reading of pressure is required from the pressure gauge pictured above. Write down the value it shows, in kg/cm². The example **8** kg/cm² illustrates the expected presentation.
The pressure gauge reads **22.5** kg/cm²
